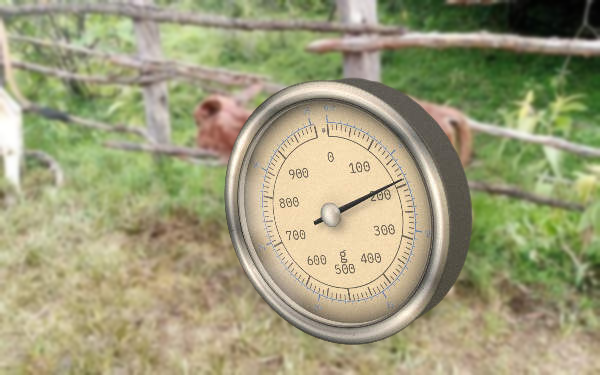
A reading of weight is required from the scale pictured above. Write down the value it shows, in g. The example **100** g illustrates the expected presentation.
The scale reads **190** g
